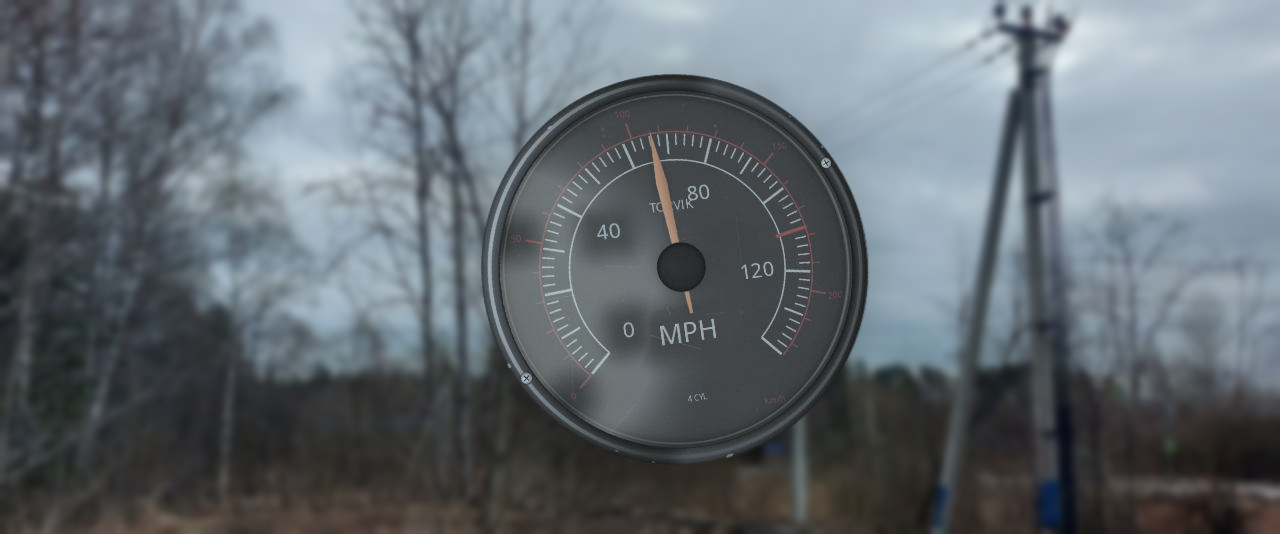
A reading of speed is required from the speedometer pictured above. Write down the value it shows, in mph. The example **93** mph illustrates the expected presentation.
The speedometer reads **66** mph
